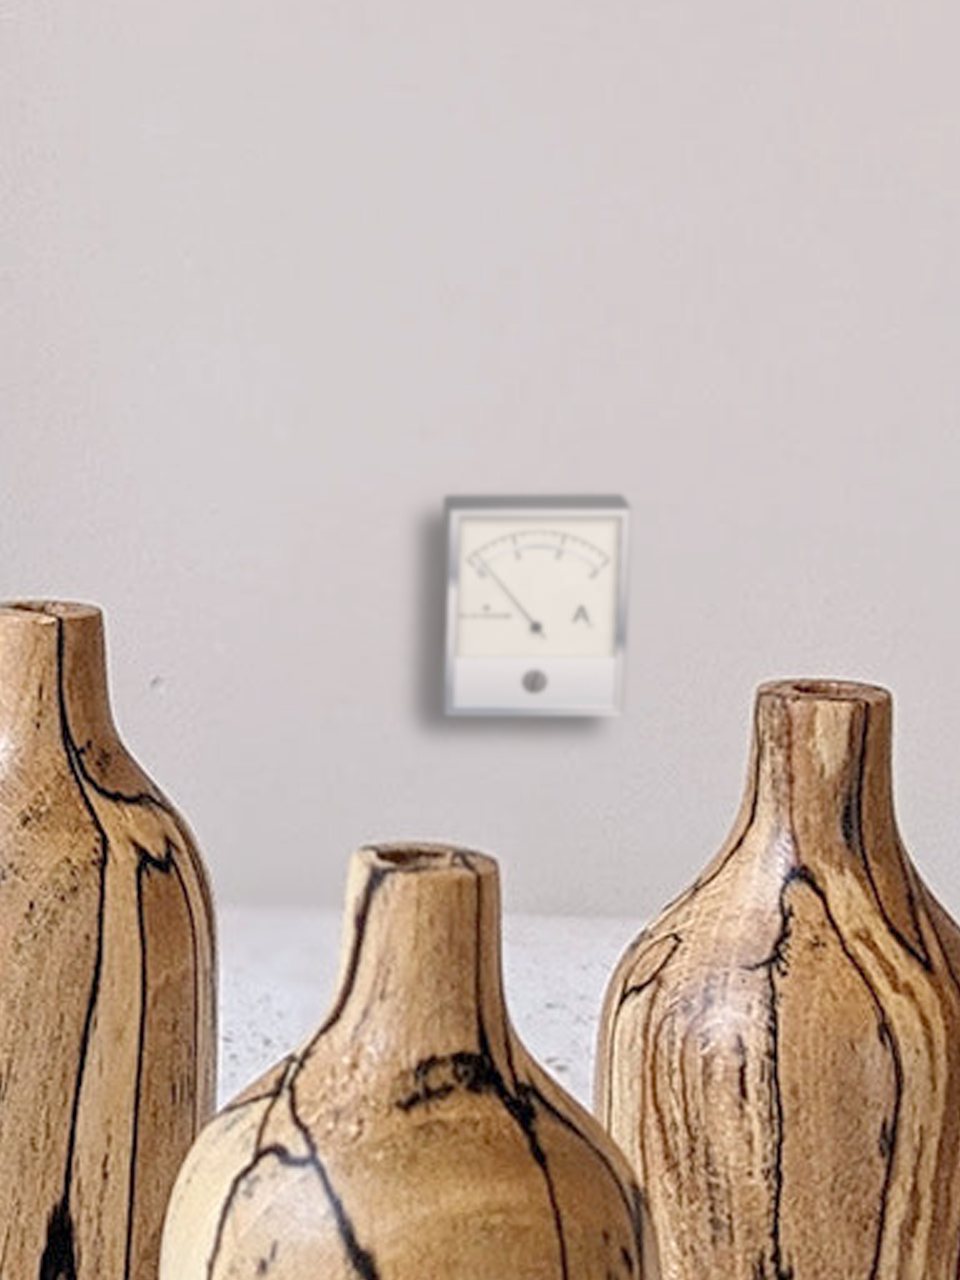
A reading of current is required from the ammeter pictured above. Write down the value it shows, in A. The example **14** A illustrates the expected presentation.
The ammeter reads **0.2** A
